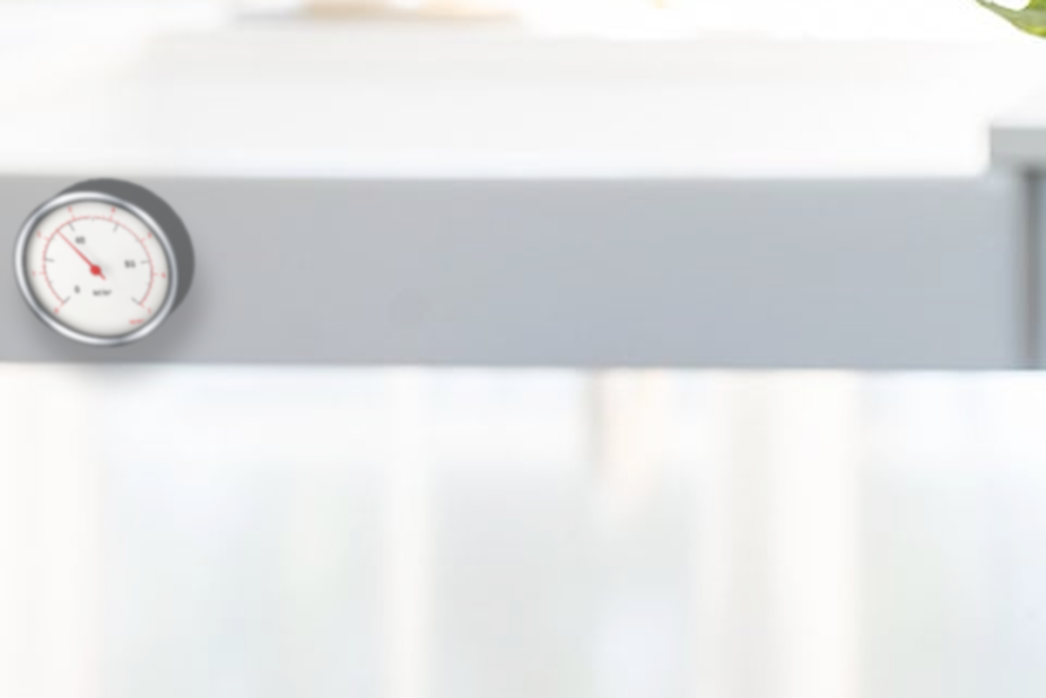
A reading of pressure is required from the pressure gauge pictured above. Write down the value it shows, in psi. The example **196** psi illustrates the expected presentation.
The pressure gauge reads **35** psi
